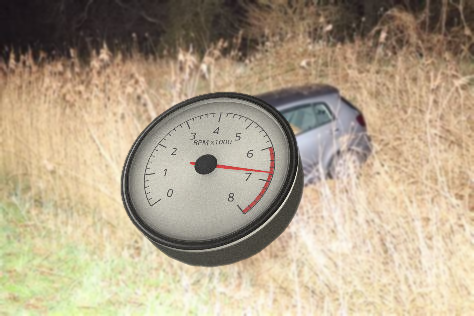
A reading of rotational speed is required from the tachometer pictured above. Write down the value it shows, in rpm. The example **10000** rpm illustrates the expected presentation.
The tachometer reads **6800** rpm
